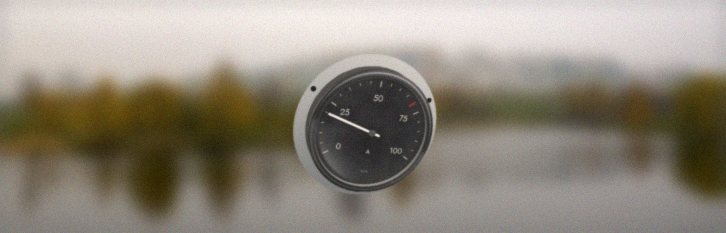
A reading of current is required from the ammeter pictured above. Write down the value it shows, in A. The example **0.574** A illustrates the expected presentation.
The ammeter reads **20** A
